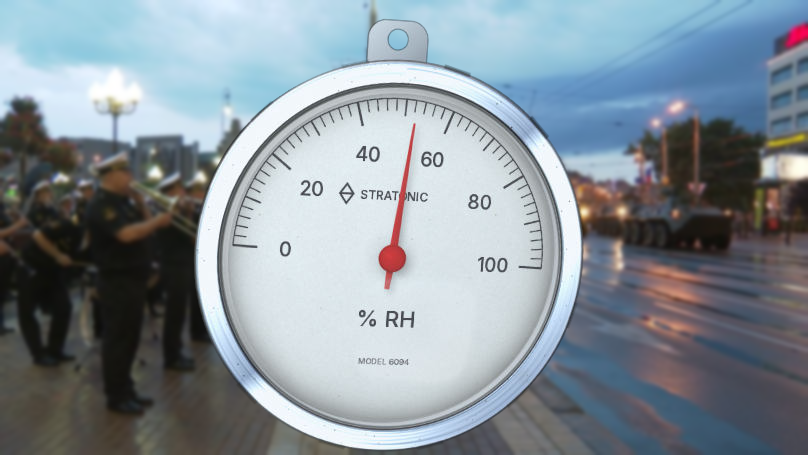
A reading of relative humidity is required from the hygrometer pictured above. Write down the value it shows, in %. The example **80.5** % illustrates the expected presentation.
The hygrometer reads **52** %
